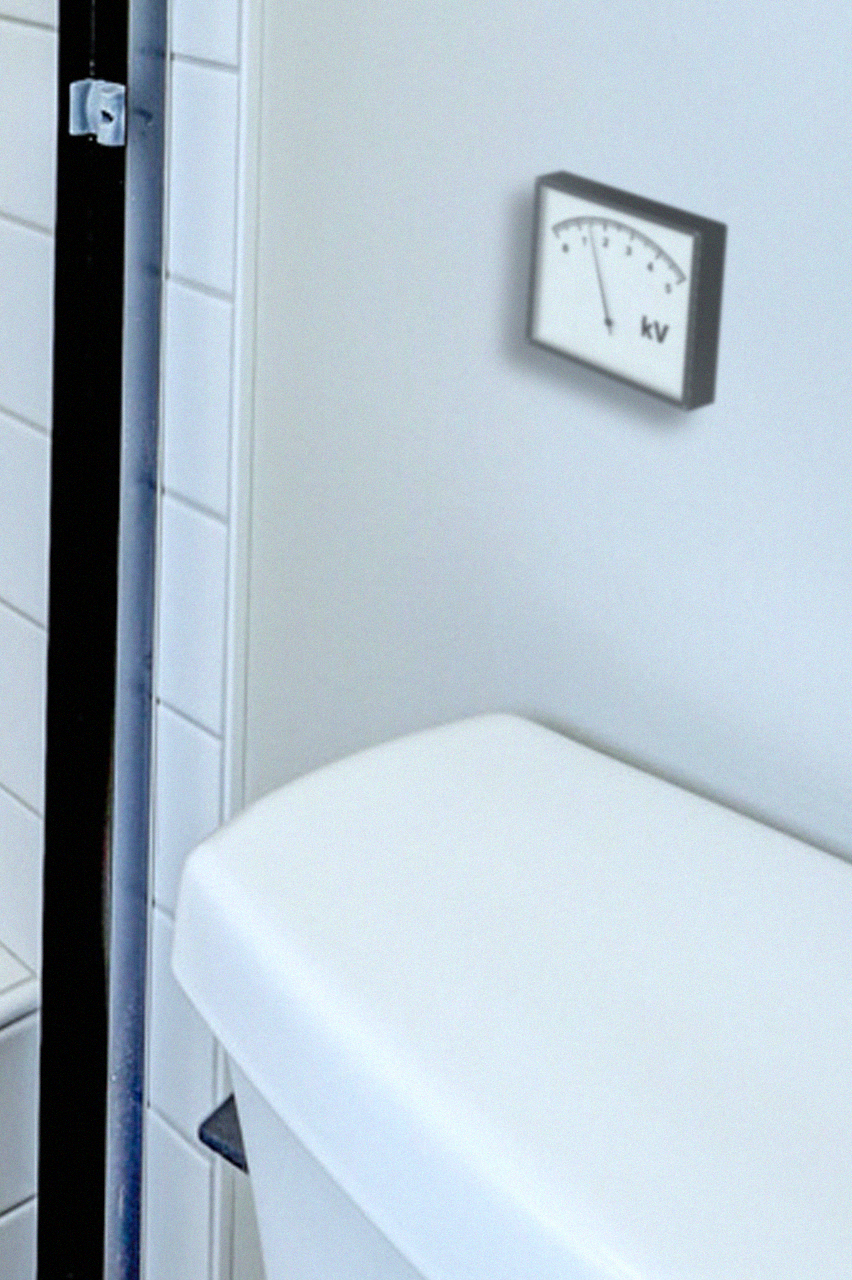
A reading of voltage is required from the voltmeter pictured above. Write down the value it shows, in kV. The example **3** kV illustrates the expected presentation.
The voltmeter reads **1.5** kV
